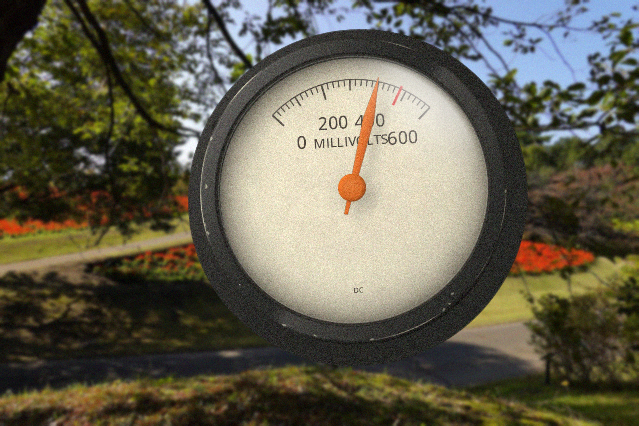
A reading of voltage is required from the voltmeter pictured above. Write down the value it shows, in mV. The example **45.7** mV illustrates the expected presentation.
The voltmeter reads **400** mV
